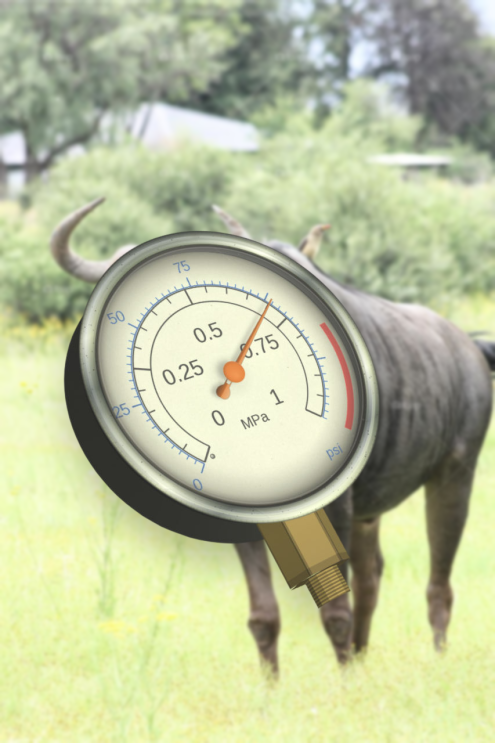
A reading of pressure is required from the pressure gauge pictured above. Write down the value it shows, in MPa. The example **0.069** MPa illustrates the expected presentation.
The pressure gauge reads **0.7** MPa
